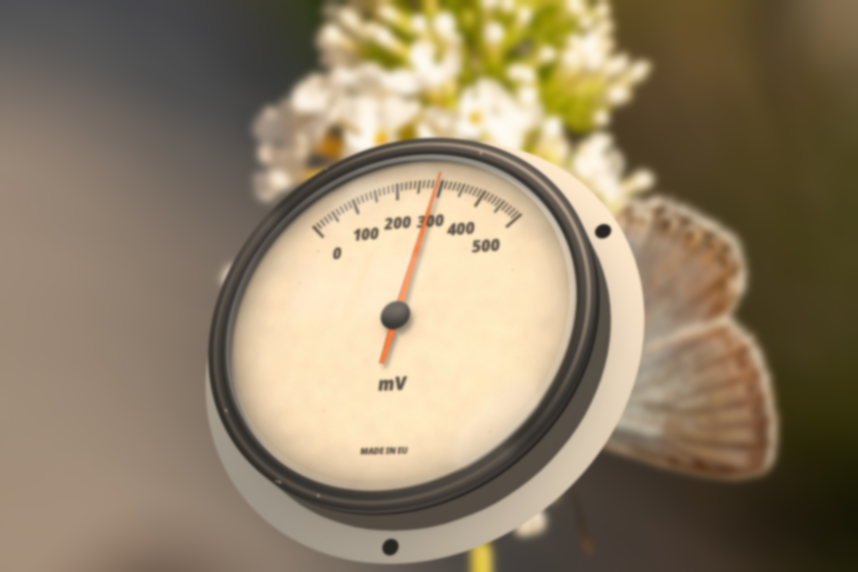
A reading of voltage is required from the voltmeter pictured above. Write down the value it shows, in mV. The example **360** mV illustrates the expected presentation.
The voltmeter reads **300** mV
